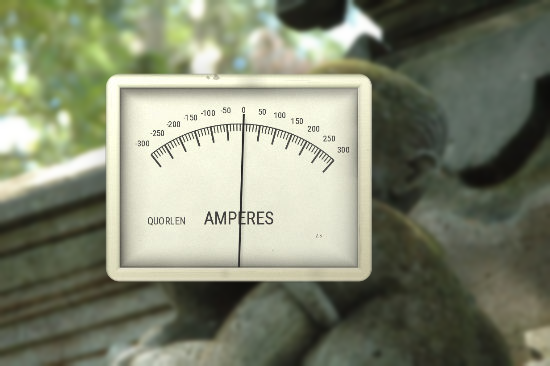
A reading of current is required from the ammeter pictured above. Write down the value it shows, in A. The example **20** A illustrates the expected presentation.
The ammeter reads **0** A
